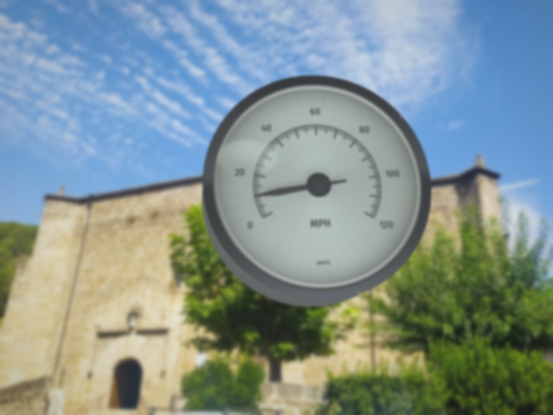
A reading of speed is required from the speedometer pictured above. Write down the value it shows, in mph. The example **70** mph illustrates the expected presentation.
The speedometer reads **10** mph
